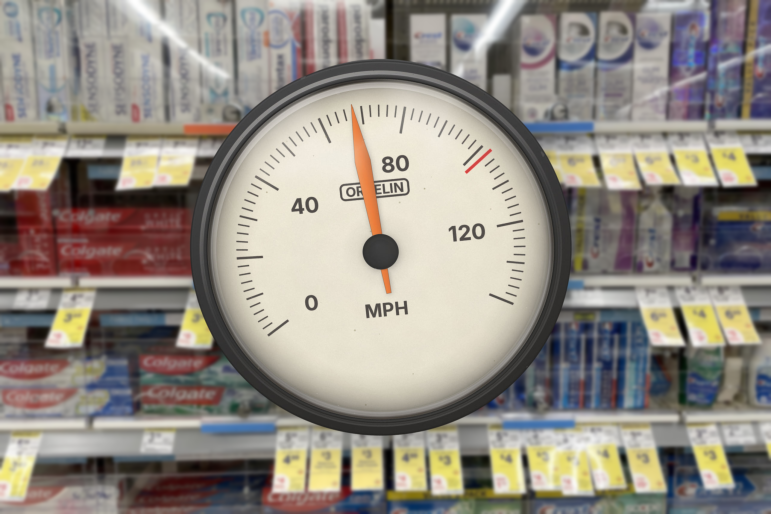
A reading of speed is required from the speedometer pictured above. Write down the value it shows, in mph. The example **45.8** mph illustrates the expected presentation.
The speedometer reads **68** mph
